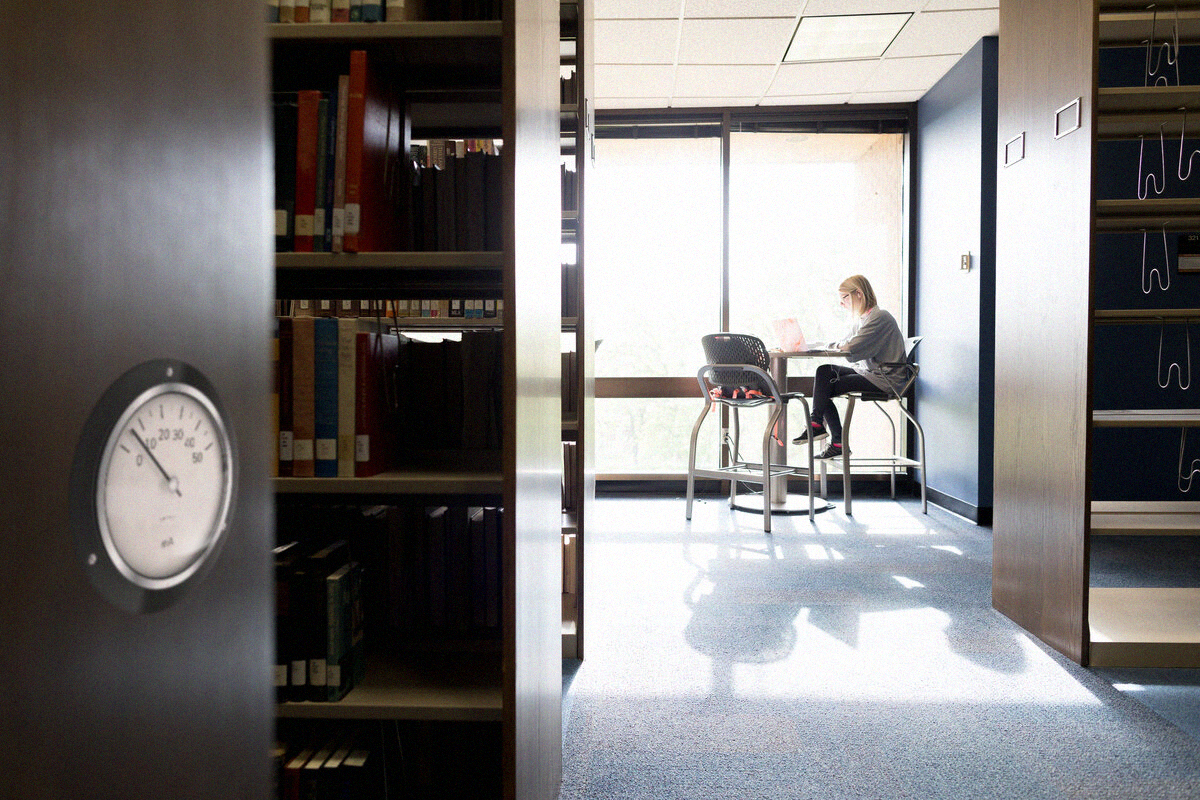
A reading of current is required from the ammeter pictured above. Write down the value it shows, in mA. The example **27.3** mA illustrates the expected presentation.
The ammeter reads **5** mA
